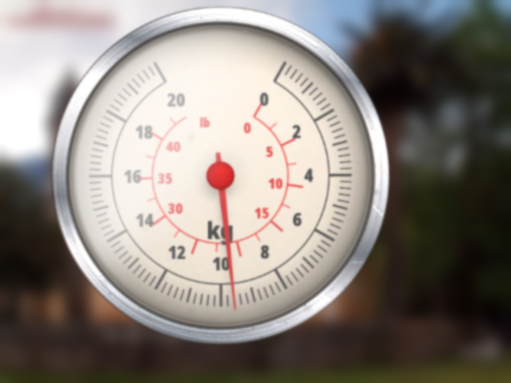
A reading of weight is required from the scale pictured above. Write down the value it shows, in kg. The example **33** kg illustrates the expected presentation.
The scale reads **9.6** kg
